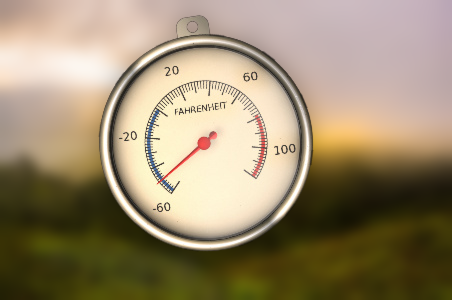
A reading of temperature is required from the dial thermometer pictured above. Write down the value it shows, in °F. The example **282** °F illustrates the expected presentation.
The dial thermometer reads **-50** °F
